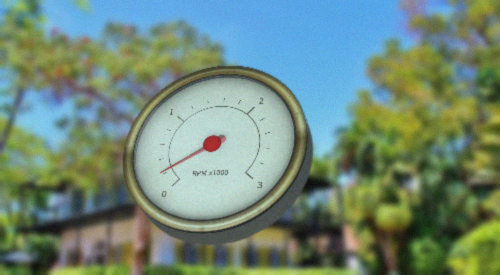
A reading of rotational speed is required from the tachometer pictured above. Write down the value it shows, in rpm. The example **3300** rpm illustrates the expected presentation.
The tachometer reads **200** rpm
